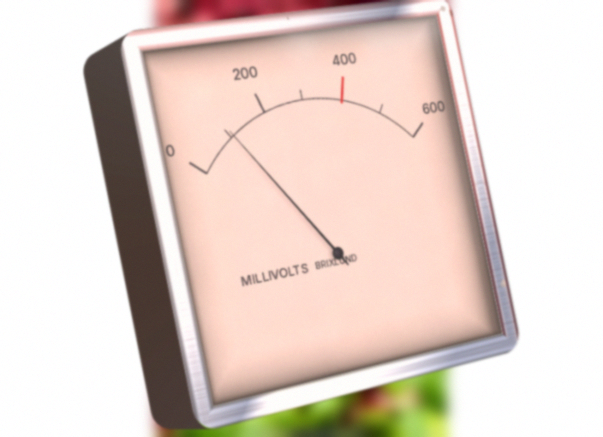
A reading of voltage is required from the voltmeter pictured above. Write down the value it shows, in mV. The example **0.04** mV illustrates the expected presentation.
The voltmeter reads **100** mV
